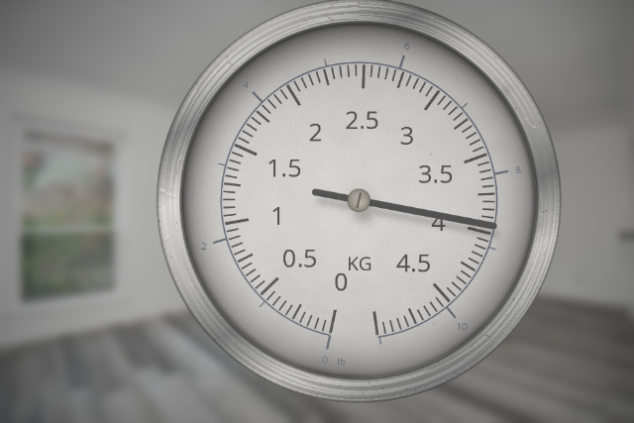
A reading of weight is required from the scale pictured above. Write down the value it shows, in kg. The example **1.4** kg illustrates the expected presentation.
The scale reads **3.95** kg
